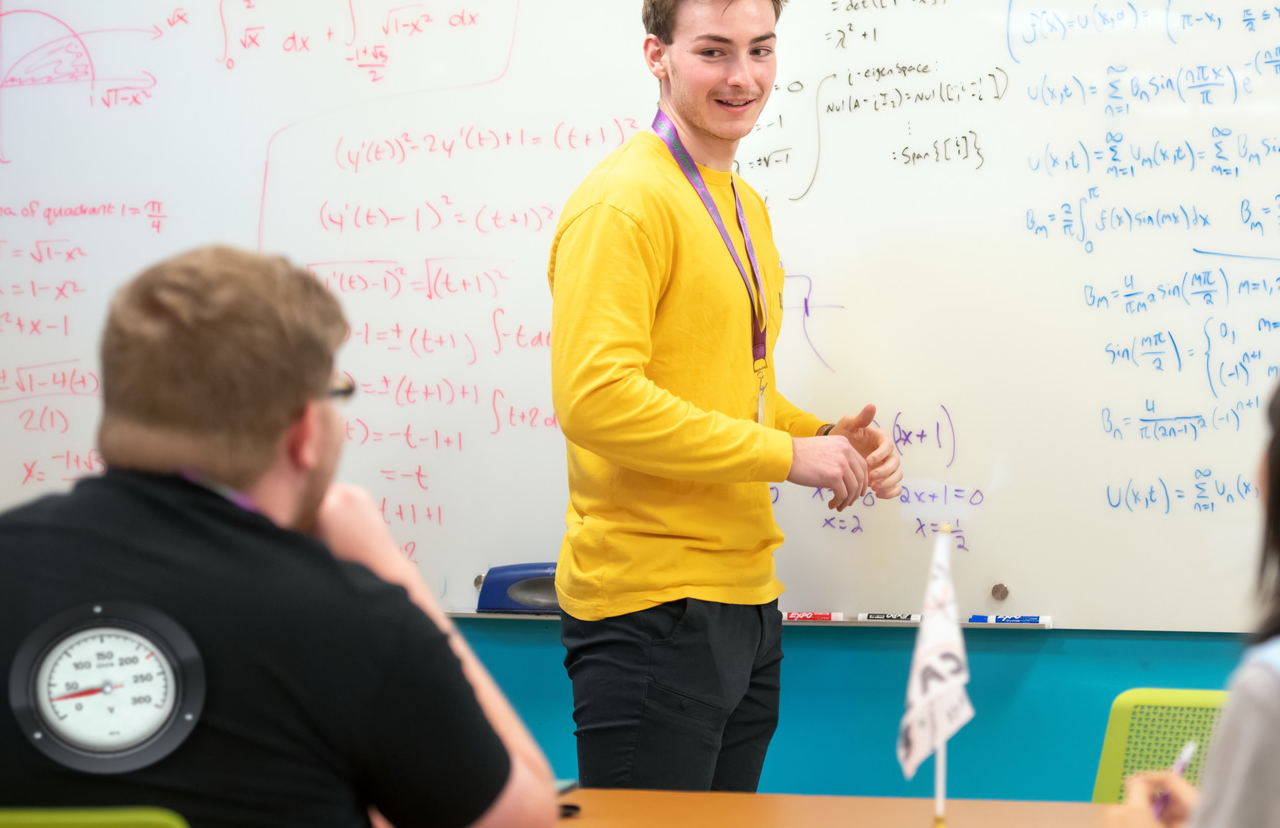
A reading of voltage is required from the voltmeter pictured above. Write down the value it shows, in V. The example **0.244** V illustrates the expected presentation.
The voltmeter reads **30** V
